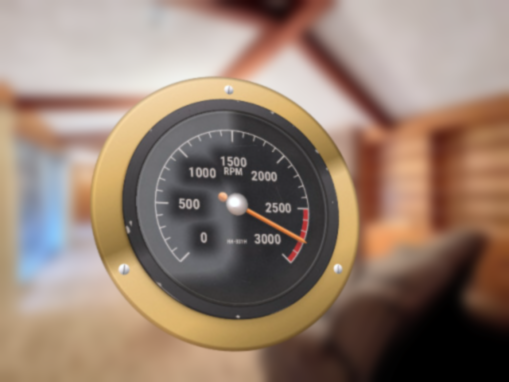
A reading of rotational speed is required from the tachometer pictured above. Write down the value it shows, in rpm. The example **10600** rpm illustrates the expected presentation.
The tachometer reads **2800** rpm
